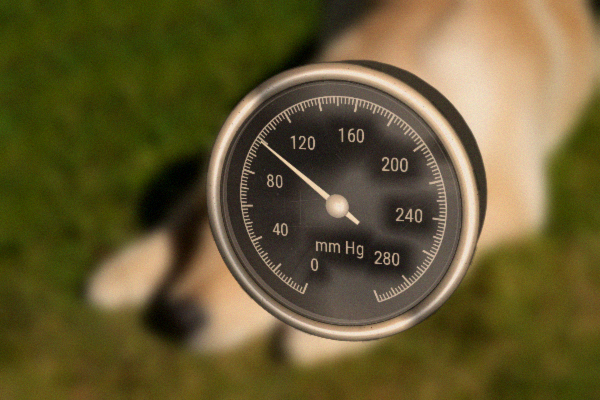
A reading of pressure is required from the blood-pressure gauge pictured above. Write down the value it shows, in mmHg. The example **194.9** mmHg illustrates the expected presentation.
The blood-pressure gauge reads **100** mmHg
